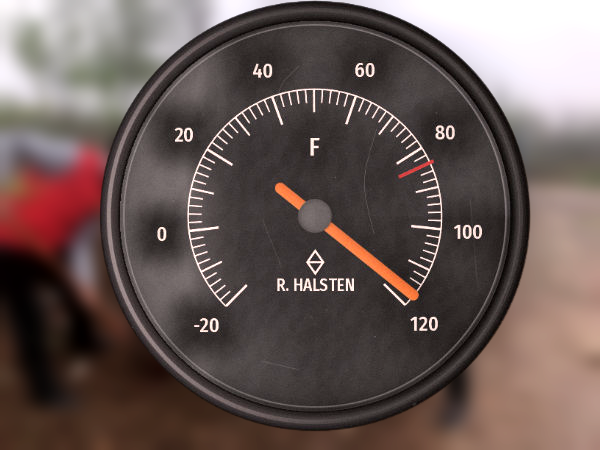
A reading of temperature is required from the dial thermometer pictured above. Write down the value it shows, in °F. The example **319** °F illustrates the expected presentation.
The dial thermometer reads **117** °F
